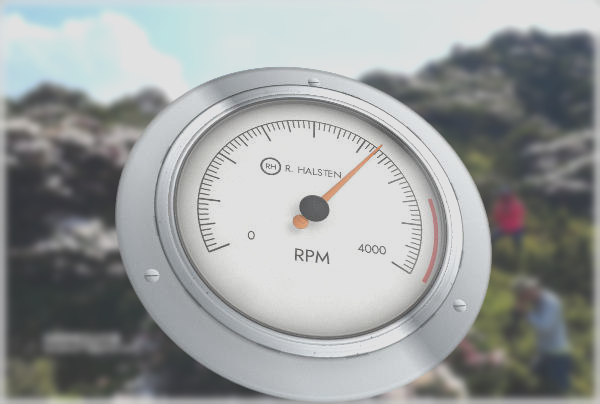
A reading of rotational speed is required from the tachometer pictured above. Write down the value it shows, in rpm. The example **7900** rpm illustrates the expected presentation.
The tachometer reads **2650** rpm
